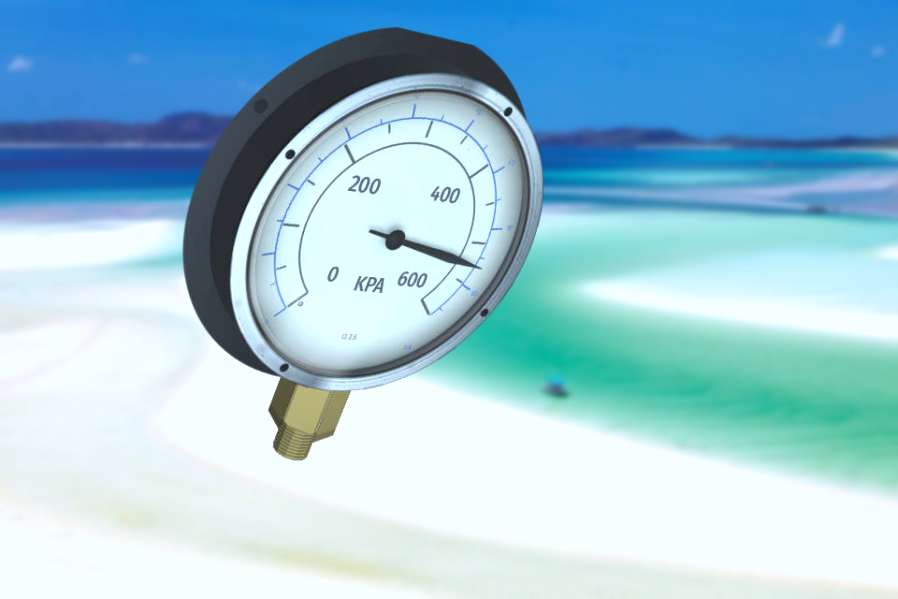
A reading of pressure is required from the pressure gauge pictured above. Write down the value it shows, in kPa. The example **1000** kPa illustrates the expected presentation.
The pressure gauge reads **525** kPa
